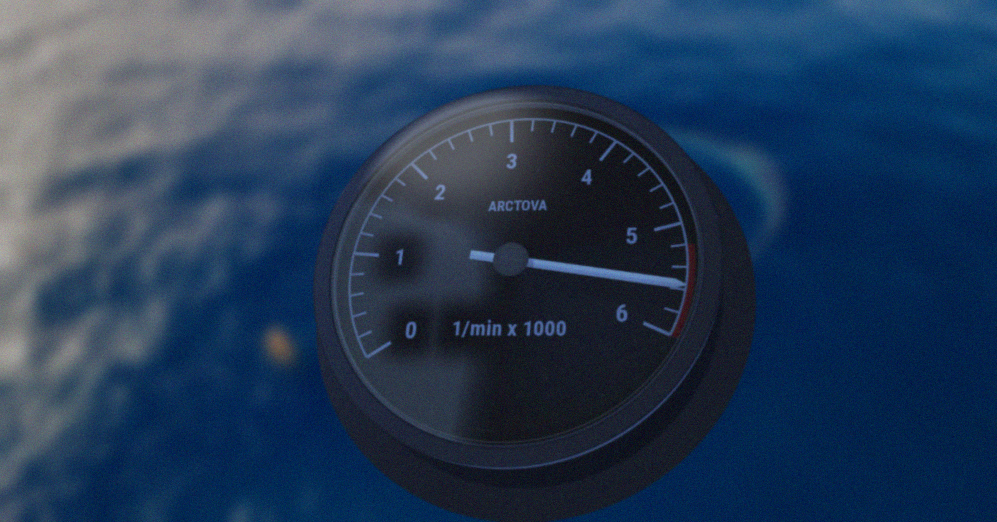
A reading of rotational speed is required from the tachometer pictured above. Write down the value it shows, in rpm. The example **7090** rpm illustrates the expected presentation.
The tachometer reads **5600** rpm
